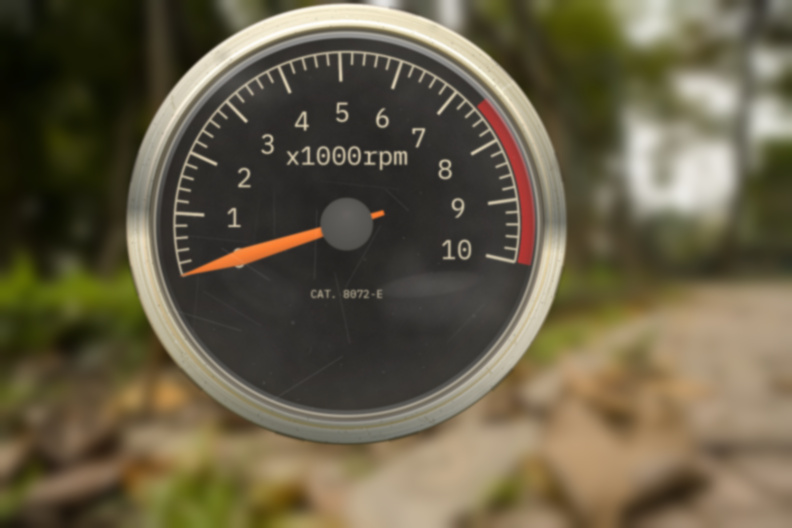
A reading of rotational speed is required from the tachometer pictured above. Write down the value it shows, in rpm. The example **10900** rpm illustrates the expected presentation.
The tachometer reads **0** rpm
